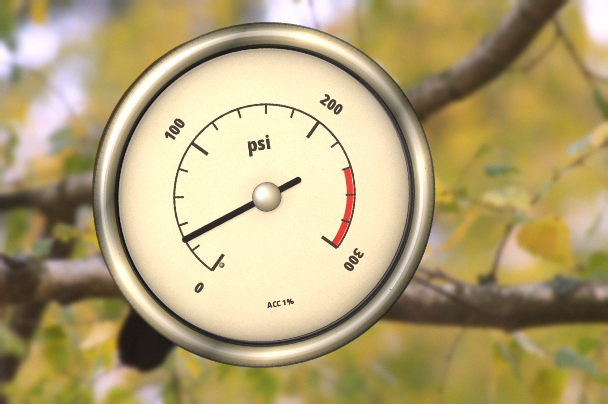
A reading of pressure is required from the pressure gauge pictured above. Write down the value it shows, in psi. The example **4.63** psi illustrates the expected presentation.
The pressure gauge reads **30** psi
